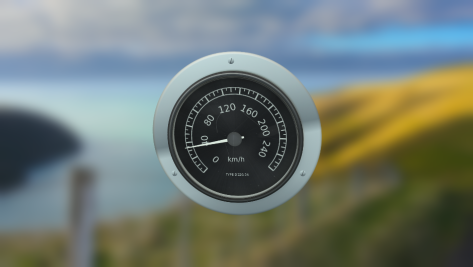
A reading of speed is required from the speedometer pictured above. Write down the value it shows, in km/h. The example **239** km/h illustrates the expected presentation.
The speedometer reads **35** km/h
